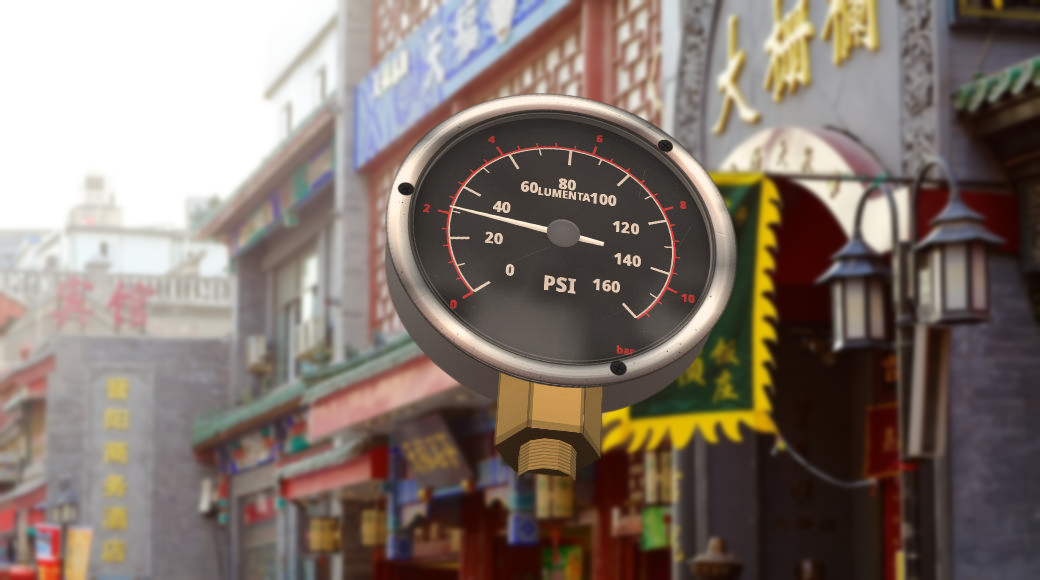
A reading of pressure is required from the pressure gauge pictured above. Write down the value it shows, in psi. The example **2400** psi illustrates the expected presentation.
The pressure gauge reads **30** psi
